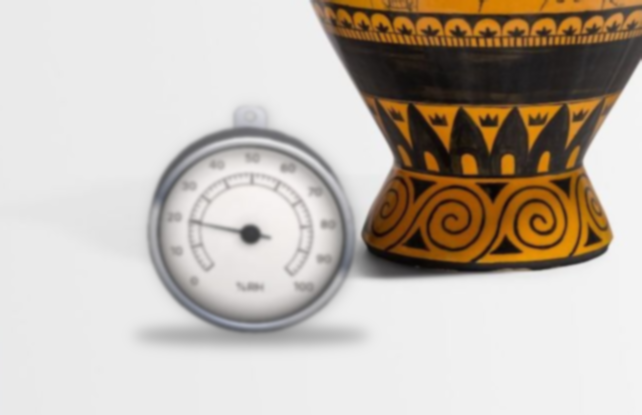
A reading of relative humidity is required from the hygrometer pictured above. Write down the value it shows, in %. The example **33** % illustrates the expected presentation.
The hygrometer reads **20** %
